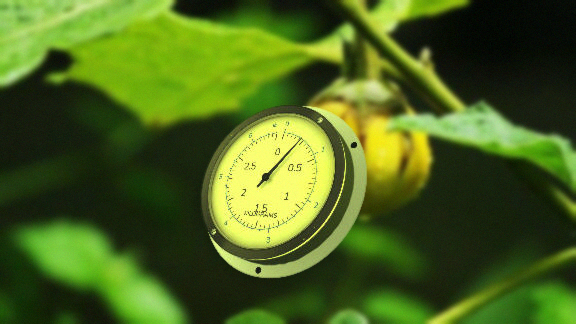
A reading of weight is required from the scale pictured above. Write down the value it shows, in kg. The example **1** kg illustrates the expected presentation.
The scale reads **0.25** kg
